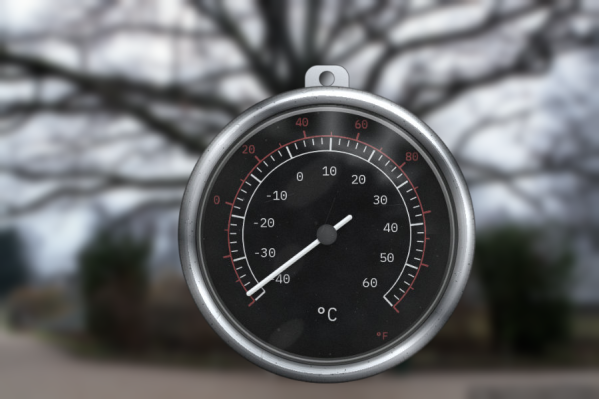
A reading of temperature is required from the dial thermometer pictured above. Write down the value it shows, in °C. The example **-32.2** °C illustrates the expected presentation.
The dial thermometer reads **-38** °C
